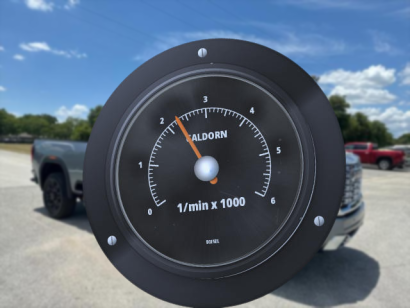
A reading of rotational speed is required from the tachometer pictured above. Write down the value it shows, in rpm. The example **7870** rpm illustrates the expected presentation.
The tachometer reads **2300** rpm
